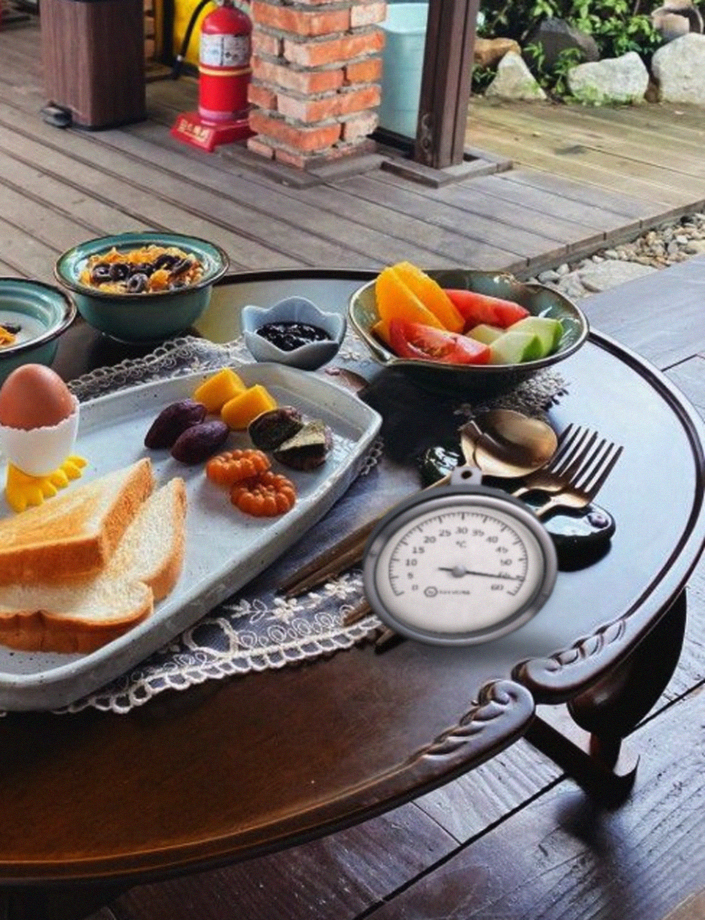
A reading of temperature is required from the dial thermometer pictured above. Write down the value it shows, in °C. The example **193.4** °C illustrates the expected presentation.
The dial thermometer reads **55** °C
